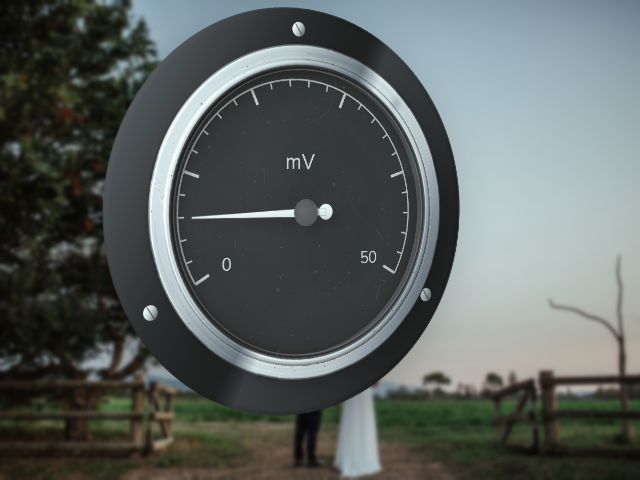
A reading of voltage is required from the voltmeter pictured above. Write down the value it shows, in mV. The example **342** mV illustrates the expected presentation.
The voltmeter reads **6** mV
